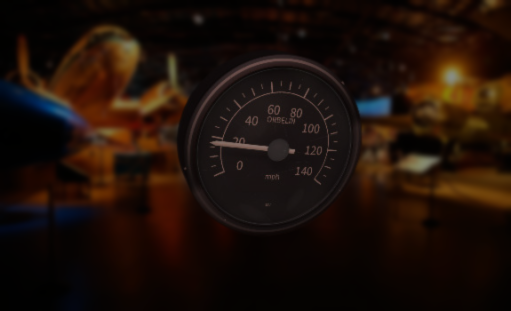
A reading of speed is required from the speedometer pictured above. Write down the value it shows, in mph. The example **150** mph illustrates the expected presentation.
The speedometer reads **17.5** mph
